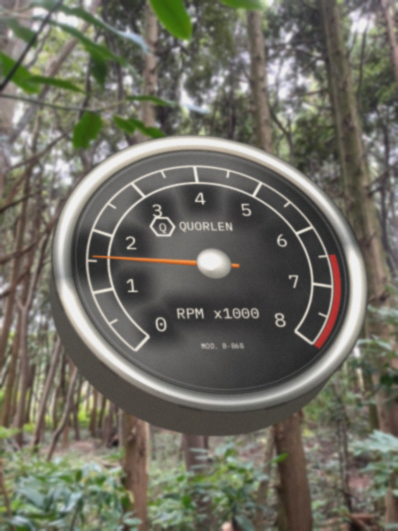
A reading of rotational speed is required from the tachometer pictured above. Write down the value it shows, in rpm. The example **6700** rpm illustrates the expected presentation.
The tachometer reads **1500** rpm
